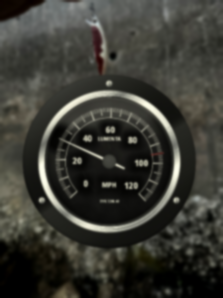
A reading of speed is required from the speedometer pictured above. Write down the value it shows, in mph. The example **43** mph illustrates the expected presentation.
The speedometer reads **30** mph
